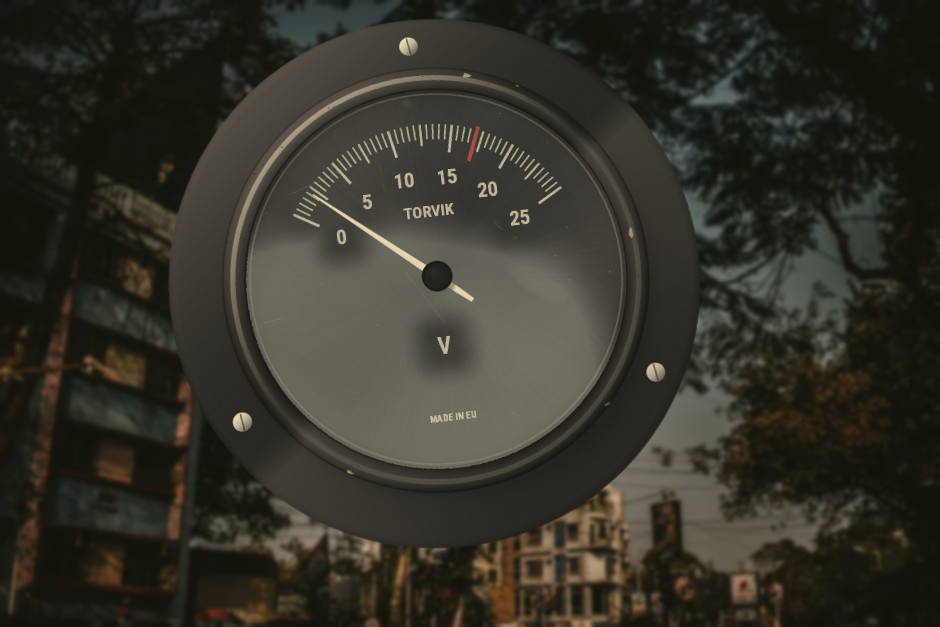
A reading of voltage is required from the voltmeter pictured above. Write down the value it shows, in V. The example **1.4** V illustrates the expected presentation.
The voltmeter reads **2** V
